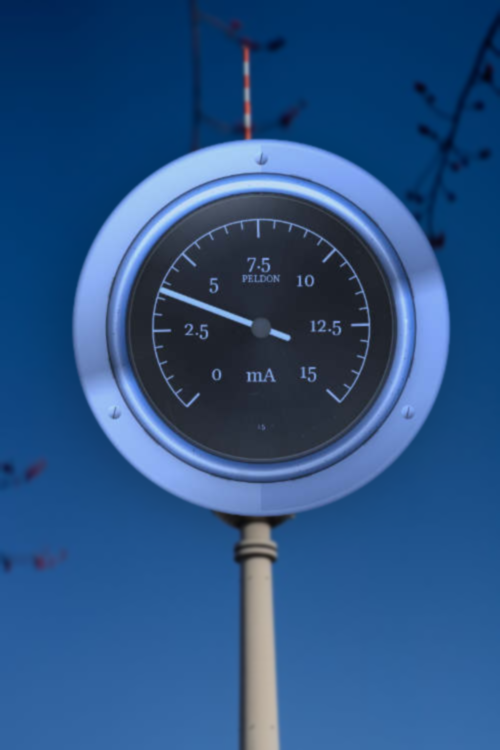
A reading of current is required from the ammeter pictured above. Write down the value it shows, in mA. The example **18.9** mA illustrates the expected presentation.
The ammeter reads **3.75** mA
